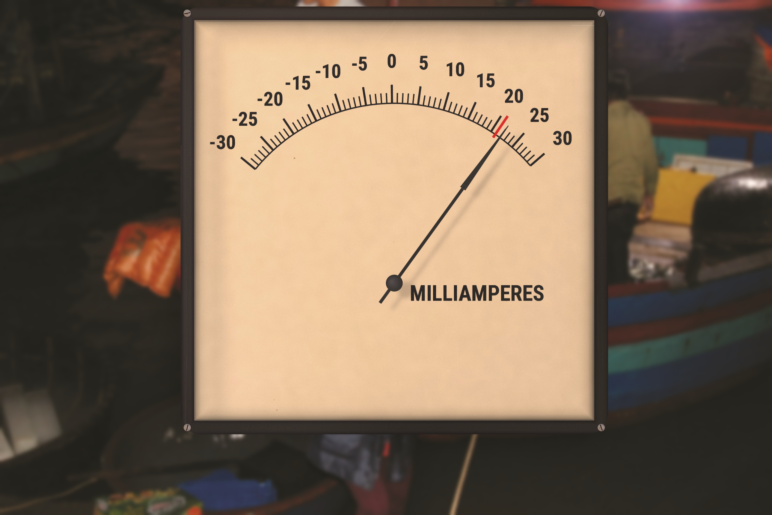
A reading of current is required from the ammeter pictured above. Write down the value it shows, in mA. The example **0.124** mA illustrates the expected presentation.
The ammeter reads **22** mA
